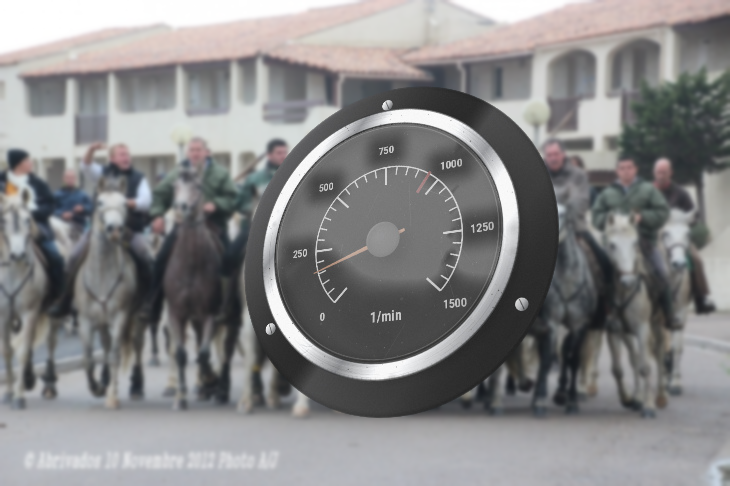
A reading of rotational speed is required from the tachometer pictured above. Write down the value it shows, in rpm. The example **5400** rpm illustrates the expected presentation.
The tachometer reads **150** rpm
